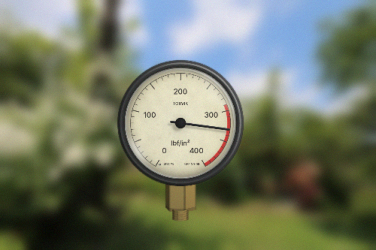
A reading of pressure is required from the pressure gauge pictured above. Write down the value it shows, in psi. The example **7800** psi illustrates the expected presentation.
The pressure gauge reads **330** psi
